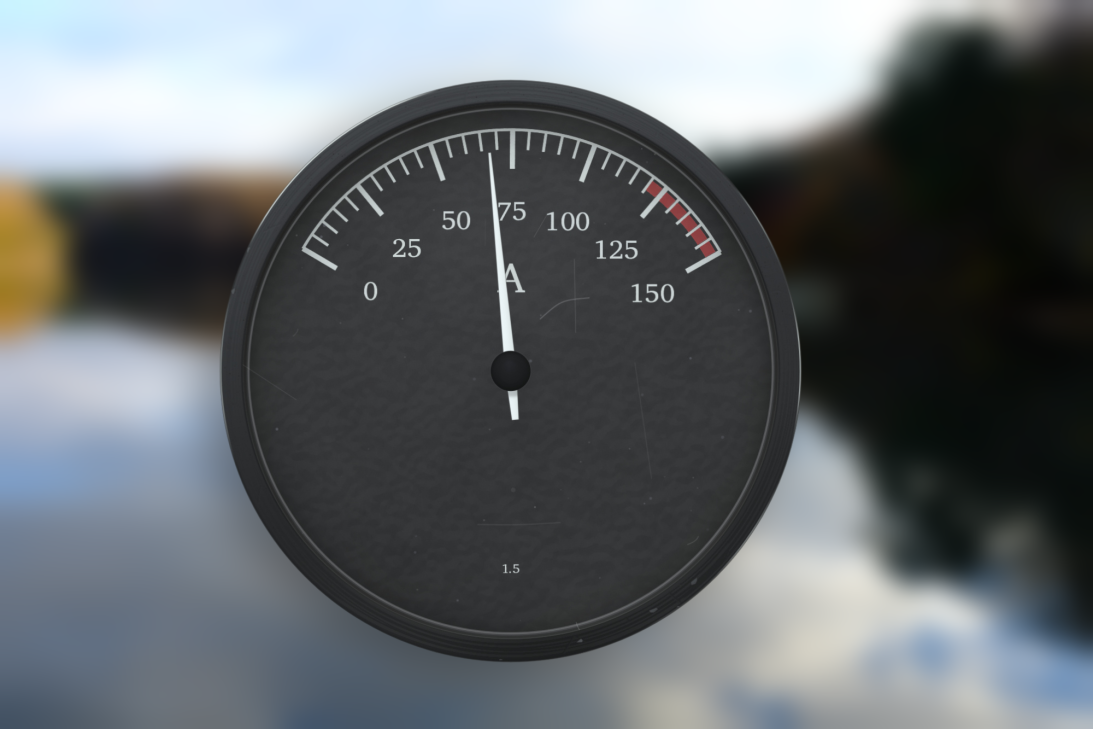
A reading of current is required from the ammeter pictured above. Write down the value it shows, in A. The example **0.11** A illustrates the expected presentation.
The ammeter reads **67.5** A
